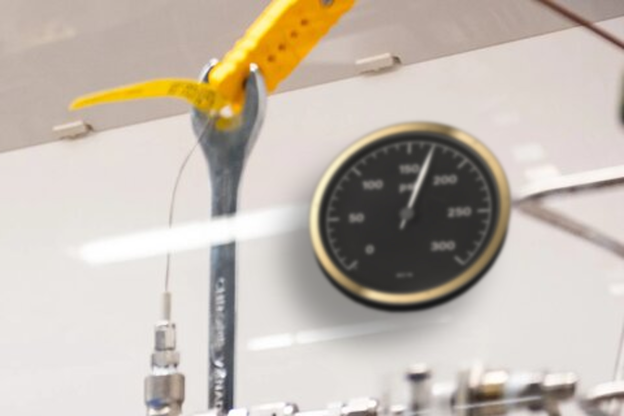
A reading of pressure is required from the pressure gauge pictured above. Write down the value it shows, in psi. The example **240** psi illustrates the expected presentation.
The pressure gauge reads **170** psi
